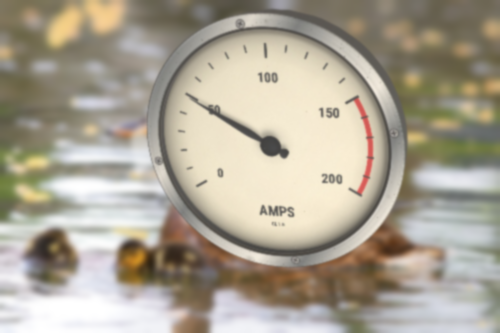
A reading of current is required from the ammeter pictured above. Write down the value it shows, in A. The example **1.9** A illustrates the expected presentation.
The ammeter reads **50** A
